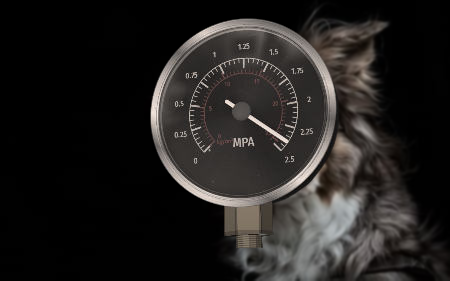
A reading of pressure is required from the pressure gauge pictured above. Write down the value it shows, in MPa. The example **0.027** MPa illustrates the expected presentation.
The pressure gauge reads **2.4** MPa
